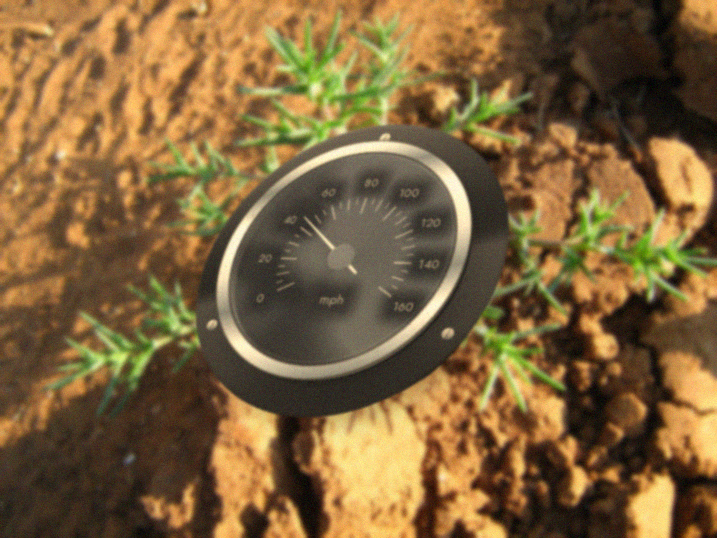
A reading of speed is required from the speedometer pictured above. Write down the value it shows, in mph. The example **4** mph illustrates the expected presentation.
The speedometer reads **45** mph
